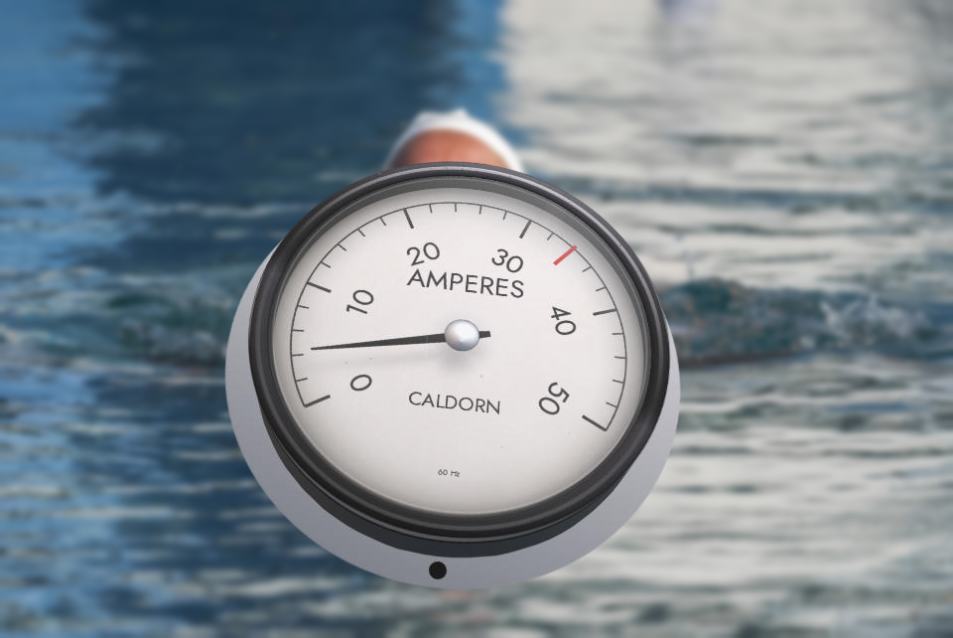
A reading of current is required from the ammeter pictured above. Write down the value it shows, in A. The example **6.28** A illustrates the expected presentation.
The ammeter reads **4** A
